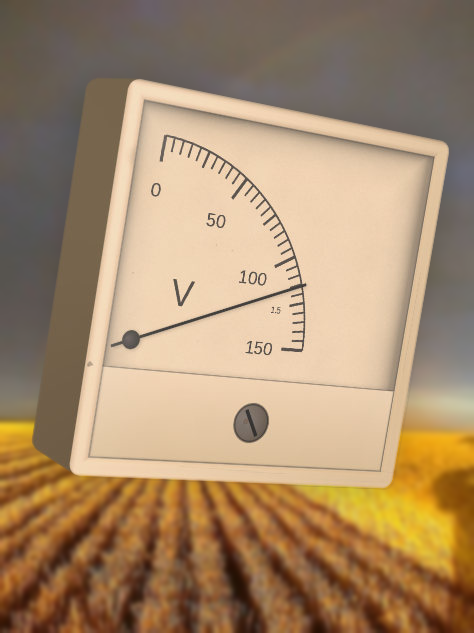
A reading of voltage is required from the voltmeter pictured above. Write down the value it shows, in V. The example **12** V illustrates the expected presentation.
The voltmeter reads **115** V
